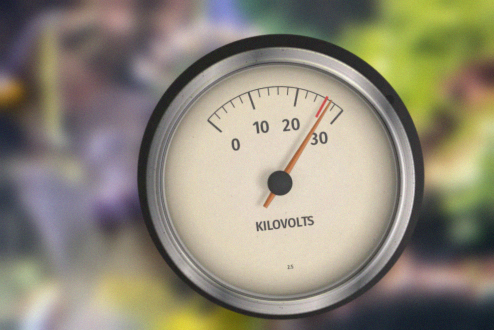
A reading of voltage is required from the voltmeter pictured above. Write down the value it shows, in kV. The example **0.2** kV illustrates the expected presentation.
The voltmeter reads **27** kV
